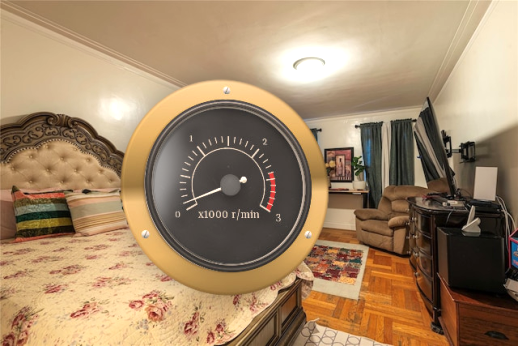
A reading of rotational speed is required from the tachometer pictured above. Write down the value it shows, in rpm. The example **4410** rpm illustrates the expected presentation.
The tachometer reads **100** rpm
